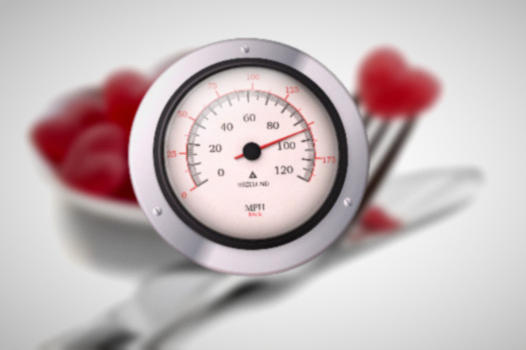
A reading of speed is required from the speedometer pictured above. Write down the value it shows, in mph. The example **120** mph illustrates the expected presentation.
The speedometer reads **95** mph
